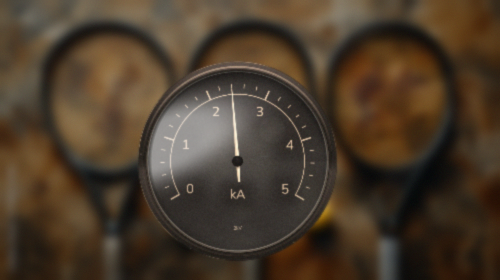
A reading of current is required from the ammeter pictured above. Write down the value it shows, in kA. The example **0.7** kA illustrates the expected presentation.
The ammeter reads **2.4** kA
